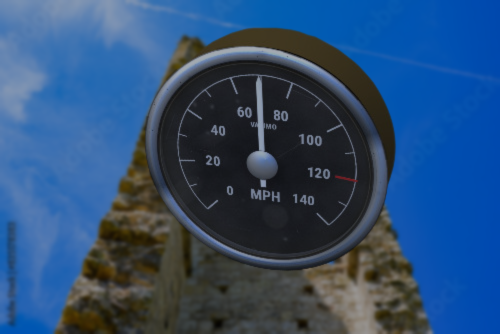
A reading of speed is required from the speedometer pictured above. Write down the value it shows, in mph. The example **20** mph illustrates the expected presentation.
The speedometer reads **70** mph
